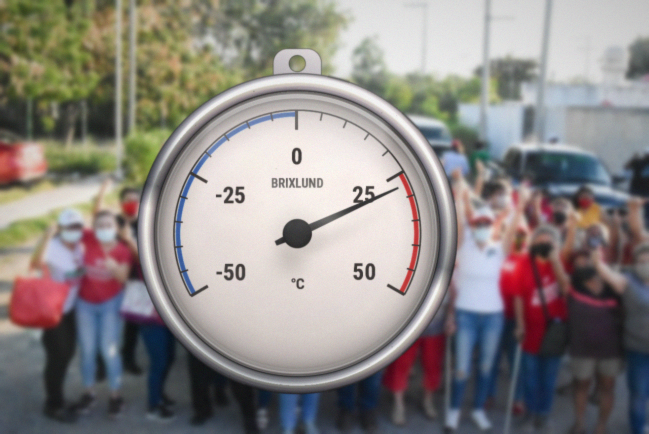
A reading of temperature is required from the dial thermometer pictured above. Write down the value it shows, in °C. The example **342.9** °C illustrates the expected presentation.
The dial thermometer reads **27.5** °C
